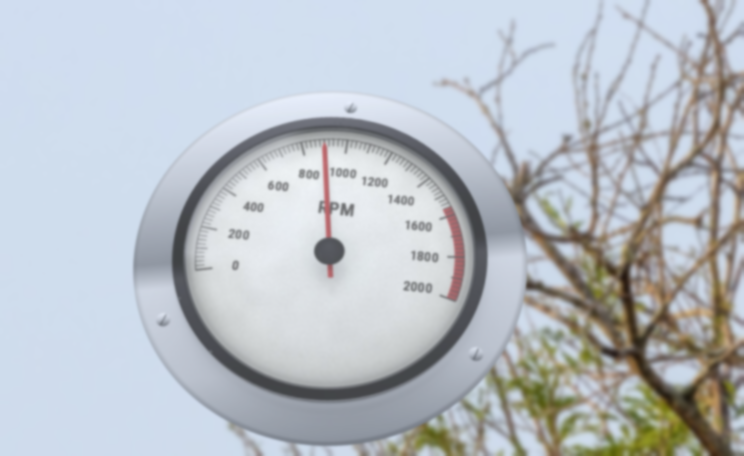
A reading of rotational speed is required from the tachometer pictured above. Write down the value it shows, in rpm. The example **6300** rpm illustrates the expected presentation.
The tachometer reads **900** rpm
